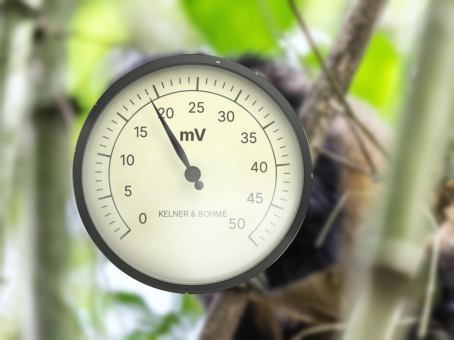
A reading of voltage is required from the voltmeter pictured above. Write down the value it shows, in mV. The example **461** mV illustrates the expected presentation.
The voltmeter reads **19** mV
